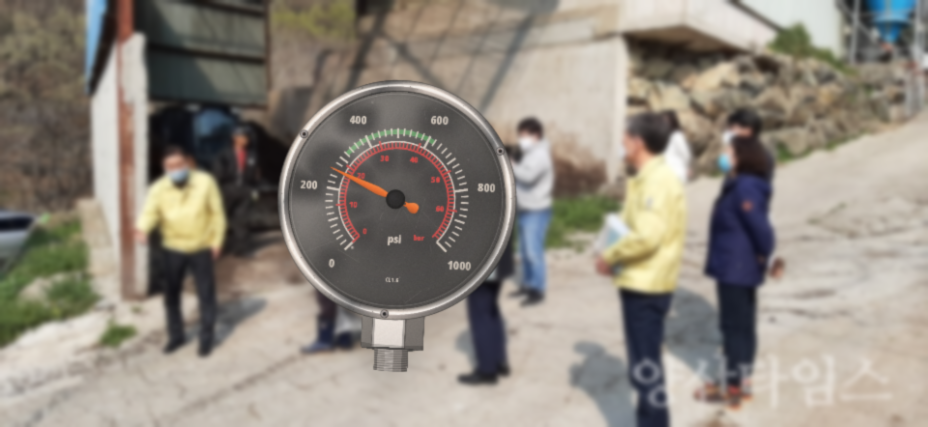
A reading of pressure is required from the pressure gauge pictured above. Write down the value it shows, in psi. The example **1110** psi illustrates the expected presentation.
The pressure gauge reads **260** psi
